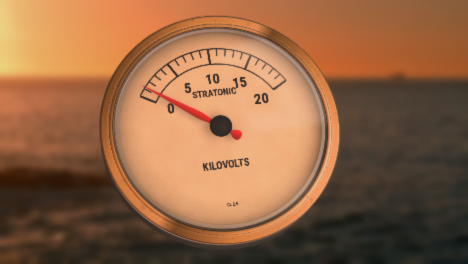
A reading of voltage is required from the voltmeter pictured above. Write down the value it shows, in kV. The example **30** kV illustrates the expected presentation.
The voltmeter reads **1** kV
